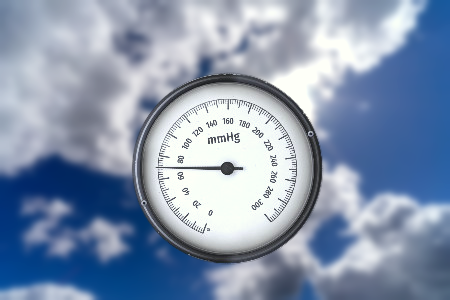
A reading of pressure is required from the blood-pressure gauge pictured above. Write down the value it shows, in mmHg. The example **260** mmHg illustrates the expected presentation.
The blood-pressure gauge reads **70** mmHg
